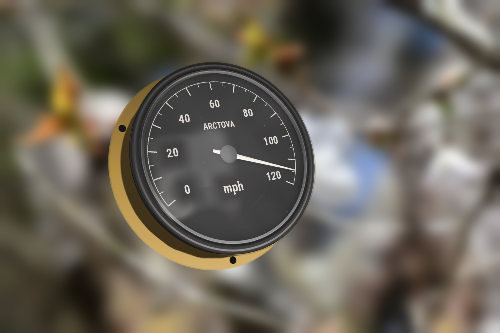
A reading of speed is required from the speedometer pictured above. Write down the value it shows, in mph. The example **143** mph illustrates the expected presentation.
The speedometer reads **115** mph
